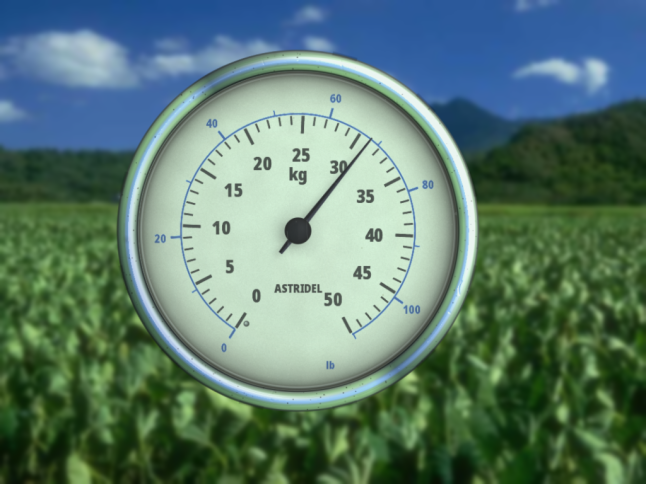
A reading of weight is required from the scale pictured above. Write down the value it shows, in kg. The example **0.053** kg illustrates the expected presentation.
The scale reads **31** kg
